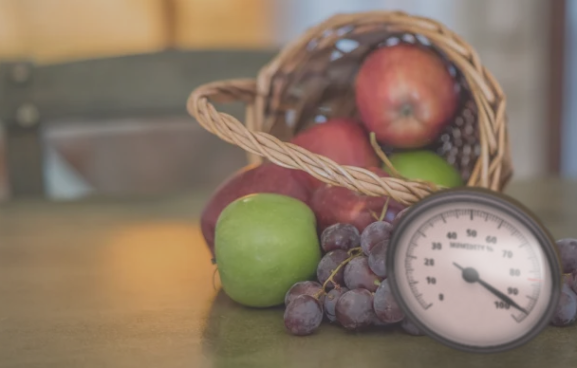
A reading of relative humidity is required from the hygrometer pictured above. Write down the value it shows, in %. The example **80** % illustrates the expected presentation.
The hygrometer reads **95** %
